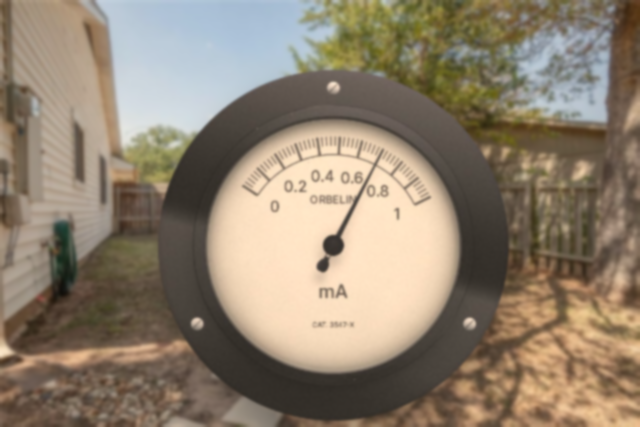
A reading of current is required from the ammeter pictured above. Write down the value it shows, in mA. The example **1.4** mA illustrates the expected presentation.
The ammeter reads **0.7** mA
